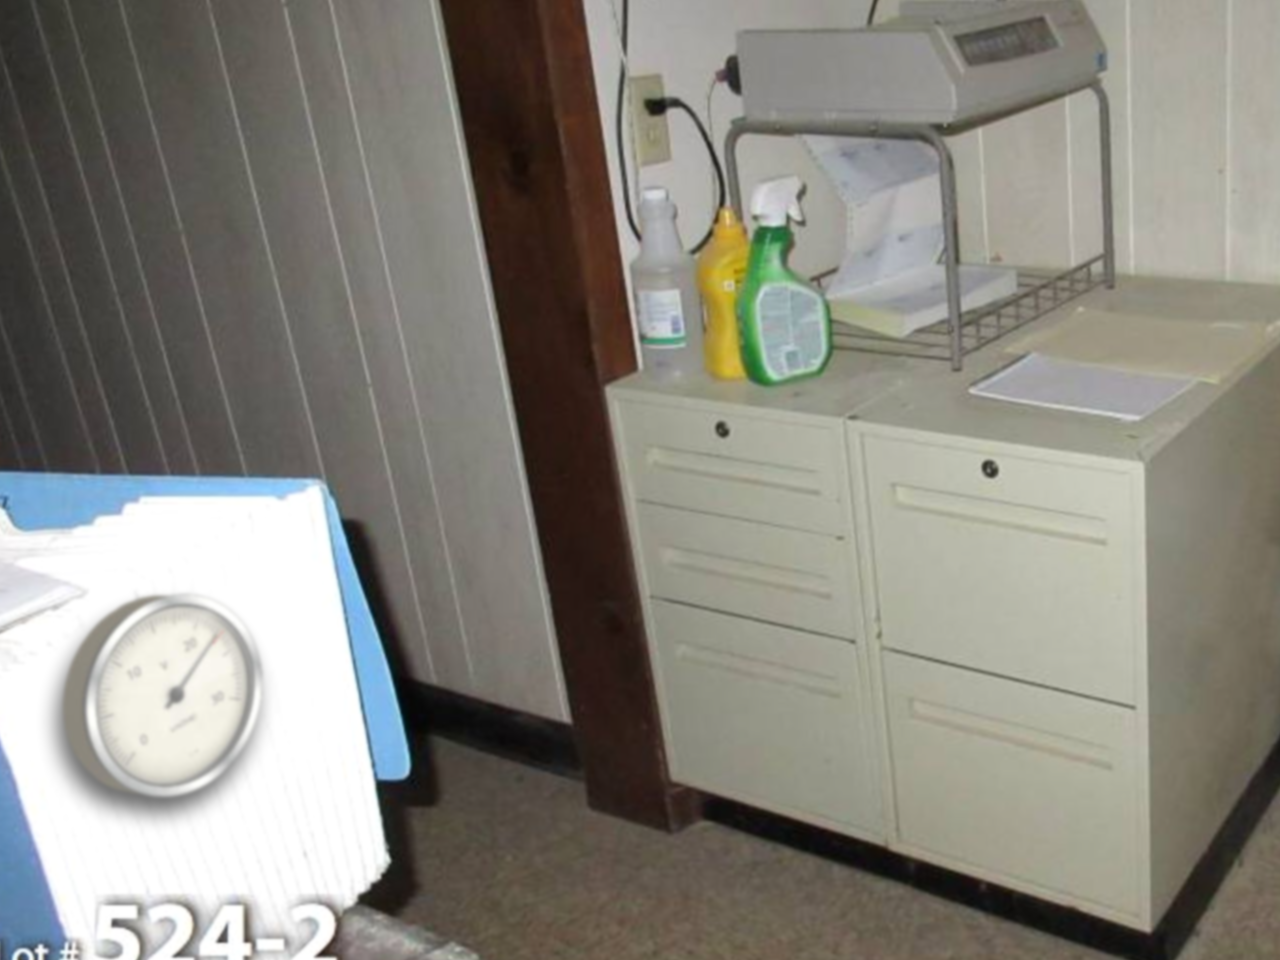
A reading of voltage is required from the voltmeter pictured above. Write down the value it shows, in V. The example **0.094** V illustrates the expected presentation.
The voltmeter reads **22.5** V
